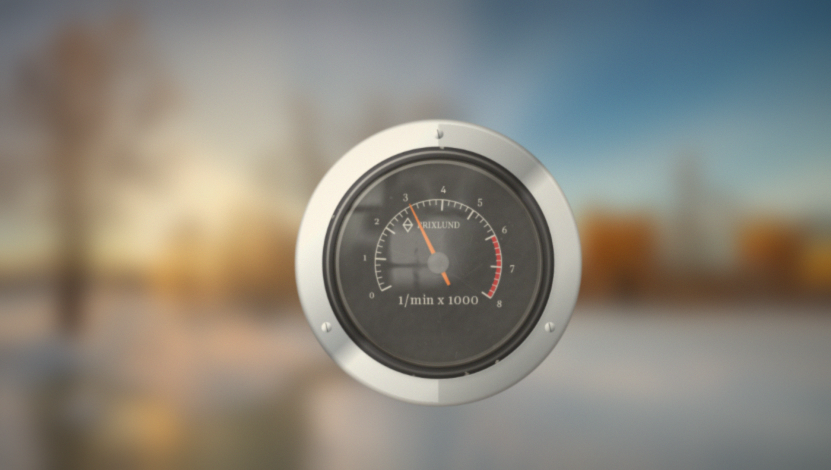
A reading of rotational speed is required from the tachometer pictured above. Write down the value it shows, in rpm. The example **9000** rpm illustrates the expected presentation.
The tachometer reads **3000** rpm
